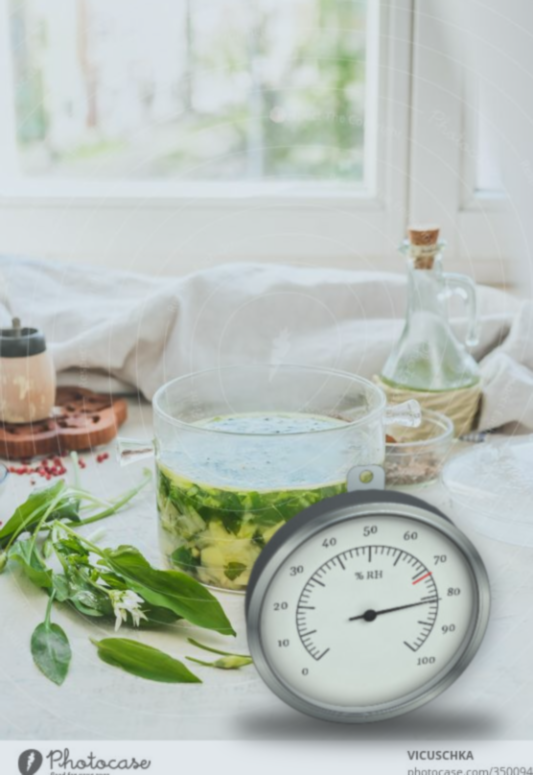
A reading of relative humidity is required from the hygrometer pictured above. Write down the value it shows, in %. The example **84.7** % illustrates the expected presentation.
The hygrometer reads **80** %
